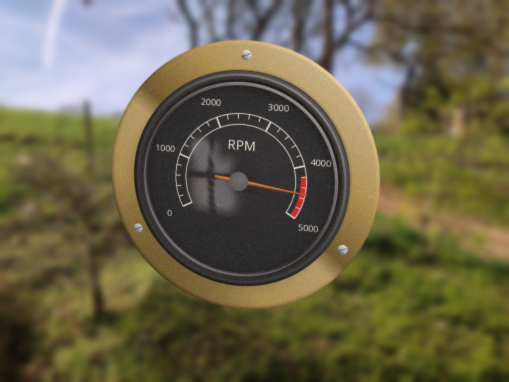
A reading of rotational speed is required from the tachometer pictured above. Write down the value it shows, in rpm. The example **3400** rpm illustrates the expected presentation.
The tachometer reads **4500** rpm
